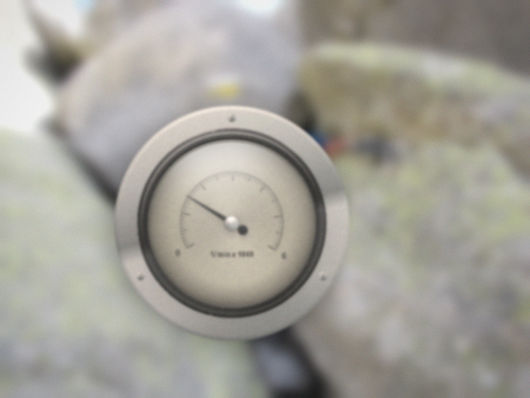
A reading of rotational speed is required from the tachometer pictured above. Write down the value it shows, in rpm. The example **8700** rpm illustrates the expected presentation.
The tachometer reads **1500** rpm
